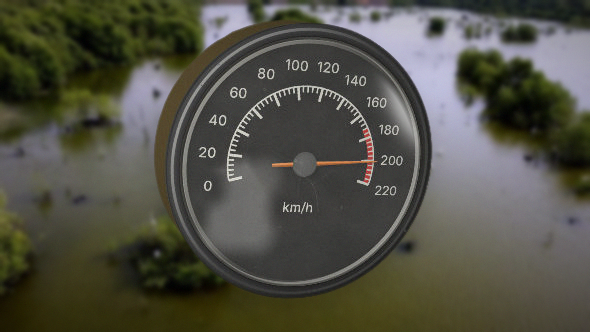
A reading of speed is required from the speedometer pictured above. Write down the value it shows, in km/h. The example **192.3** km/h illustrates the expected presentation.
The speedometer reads **200** km/h
